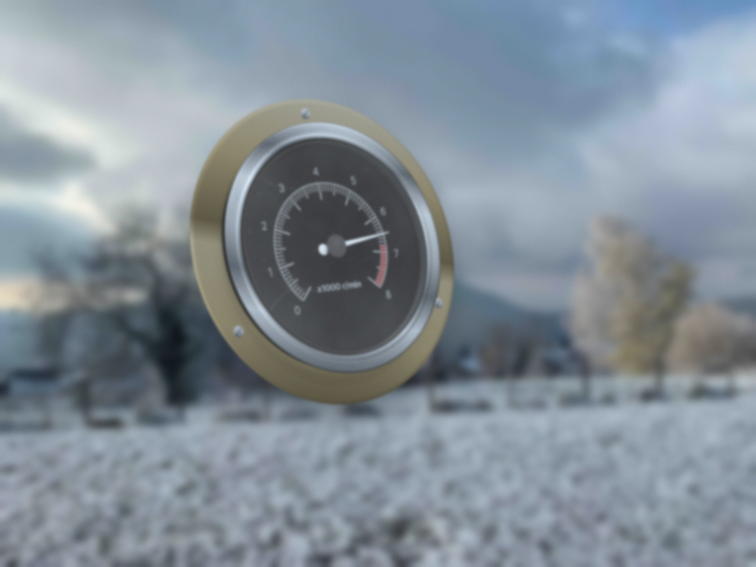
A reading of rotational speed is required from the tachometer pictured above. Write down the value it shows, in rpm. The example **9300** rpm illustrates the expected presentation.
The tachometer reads **6500** rpm
